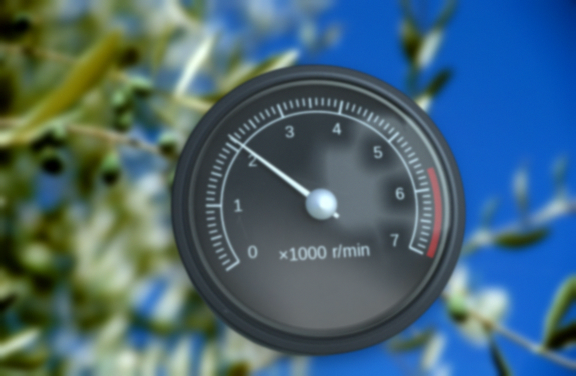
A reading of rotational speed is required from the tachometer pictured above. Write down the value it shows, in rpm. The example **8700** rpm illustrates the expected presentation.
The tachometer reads **2100** rpm
